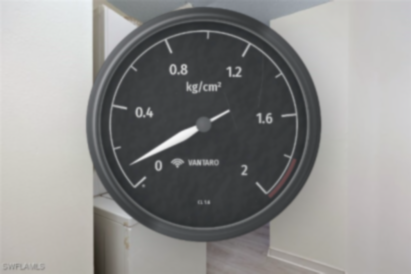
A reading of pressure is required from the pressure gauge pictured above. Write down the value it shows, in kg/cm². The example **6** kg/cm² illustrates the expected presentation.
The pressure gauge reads **0.1** kg/cm²
